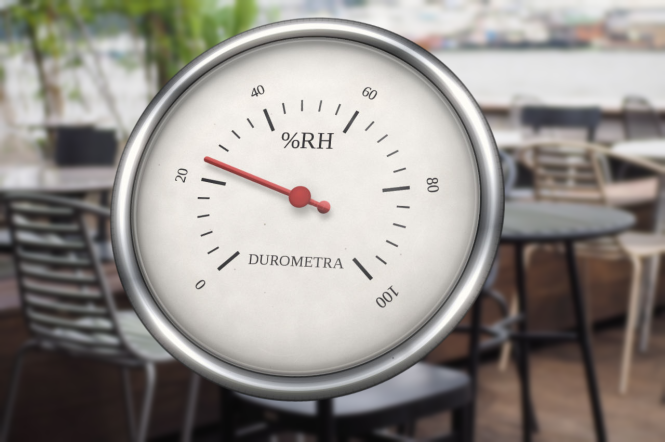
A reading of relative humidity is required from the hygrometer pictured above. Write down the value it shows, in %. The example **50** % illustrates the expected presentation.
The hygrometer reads **24** %
